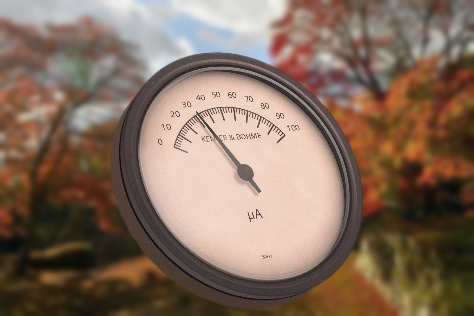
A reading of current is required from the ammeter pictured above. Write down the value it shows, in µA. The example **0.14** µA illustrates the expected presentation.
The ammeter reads **30** µA
